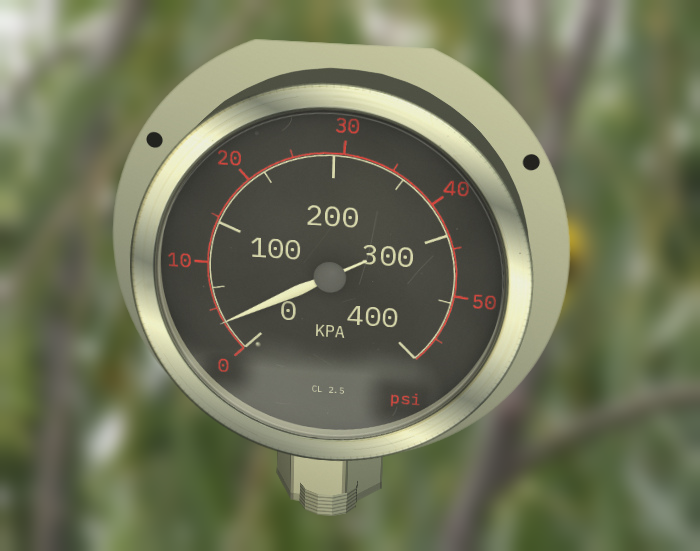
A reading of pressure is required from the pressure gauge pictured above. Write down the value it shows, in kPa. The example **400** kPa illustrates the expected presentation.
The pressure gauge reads **25** kPa
